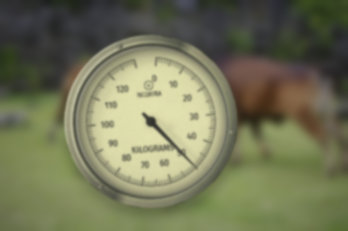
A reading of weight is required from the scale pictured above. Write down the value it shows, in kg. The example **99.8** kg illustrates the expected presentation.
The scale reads **50** kg
